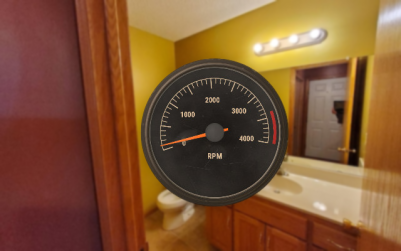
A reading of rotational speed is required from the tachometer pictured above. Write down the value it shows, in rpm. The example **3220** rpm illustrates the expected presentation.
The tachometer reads **100** rpm
